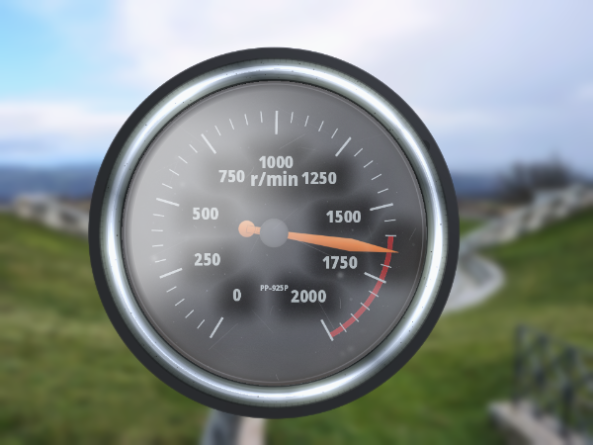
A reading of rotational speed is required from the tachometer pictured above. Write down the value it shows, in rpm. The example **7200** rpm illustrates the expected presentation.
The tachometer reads **1650** rpm
